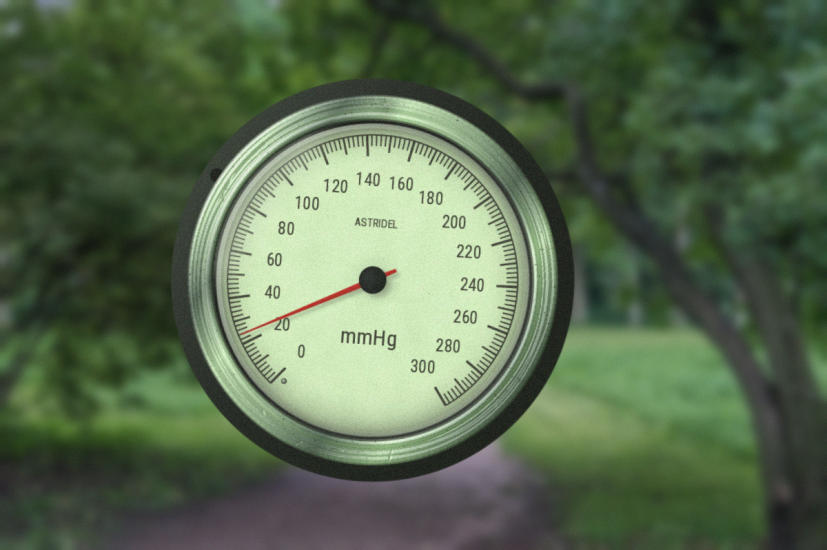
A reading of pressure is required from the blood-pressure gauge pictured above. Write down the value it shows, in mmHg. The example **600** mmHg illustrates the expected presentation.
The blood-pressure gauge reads **24** mmHg
